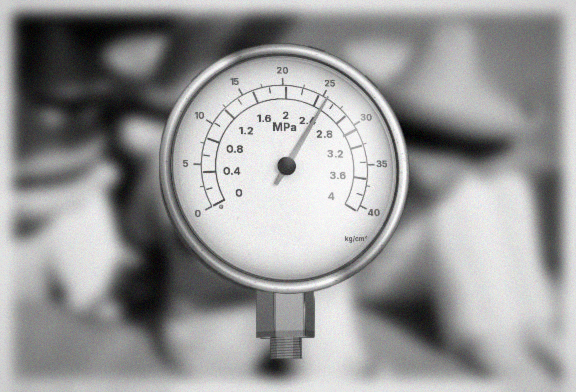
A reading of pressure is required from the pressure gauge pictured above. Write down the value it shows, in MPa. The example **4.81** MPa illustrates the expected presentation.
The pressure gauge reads **2.5** MPa
